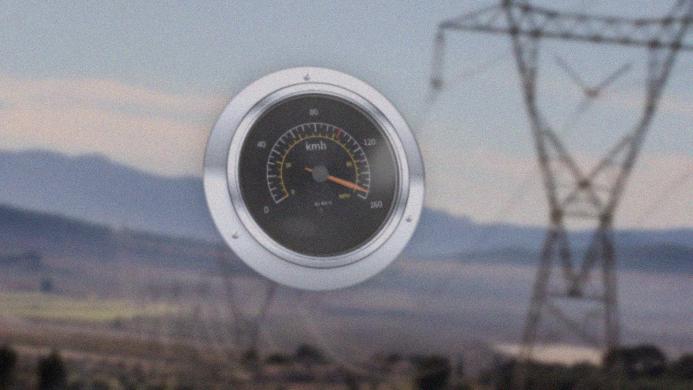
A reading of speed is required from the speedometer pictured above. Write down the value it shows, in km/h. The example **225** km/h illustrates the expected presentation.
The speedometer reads **155** km/h
